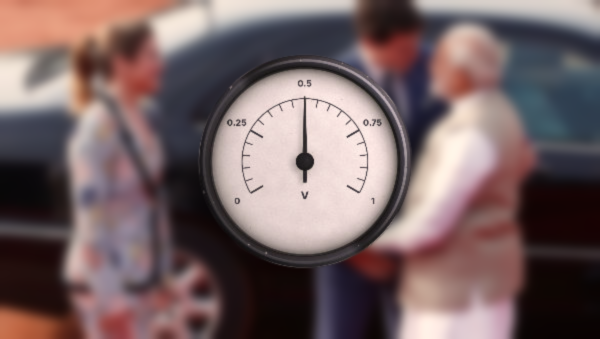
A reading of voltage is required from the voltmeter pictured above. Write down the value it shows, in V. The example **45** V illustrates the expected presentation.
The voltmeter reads **0.5** V
